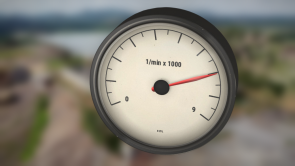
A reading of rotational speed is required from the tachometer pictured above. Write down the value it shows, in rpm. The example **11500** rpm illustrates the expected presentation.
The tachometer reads **7000** rpm
